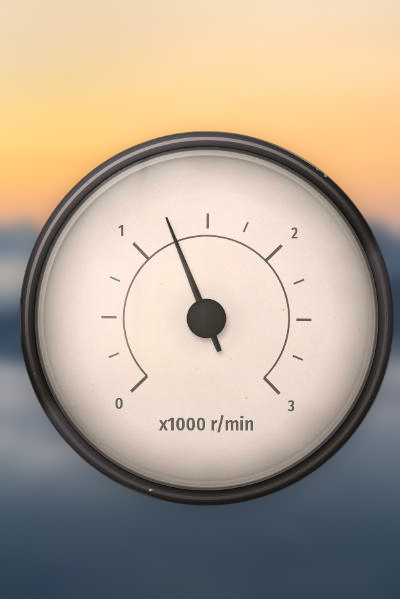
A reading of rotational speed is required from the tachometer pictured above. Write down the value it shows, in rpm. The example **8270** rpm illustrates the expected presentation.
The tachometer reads **1250** rpm
